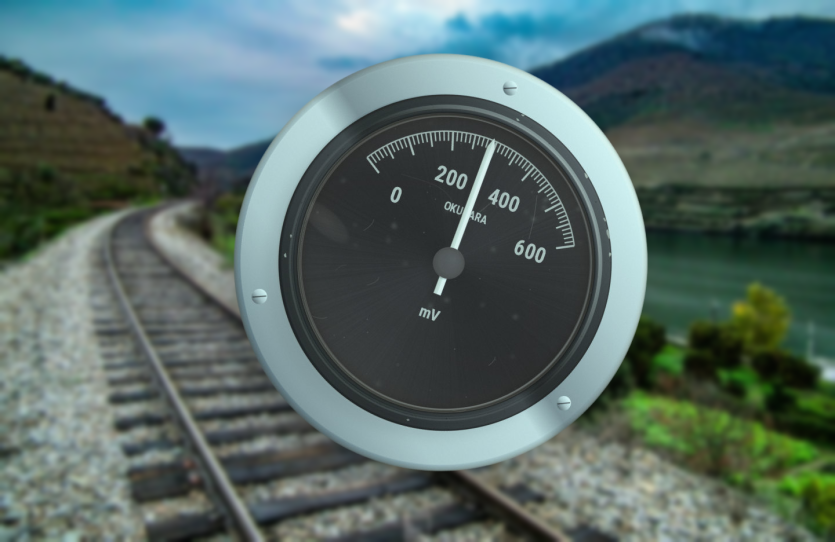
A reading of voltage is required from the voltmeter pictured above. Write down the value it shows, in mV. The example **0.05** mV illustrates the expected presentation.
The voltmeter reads **290** mV
